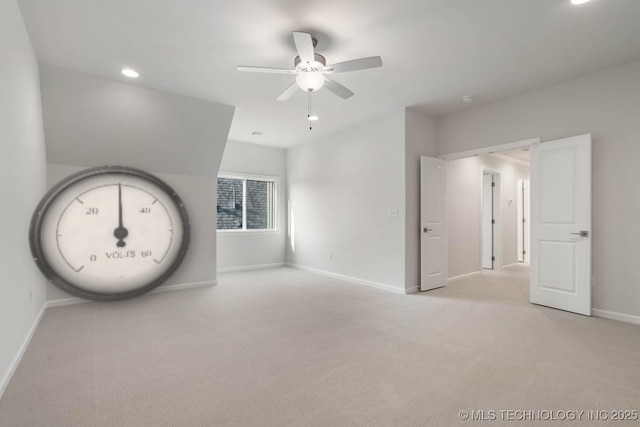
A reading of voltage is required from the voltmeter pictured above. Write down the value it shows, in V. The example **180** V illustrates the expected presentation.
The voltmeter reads **30** V
